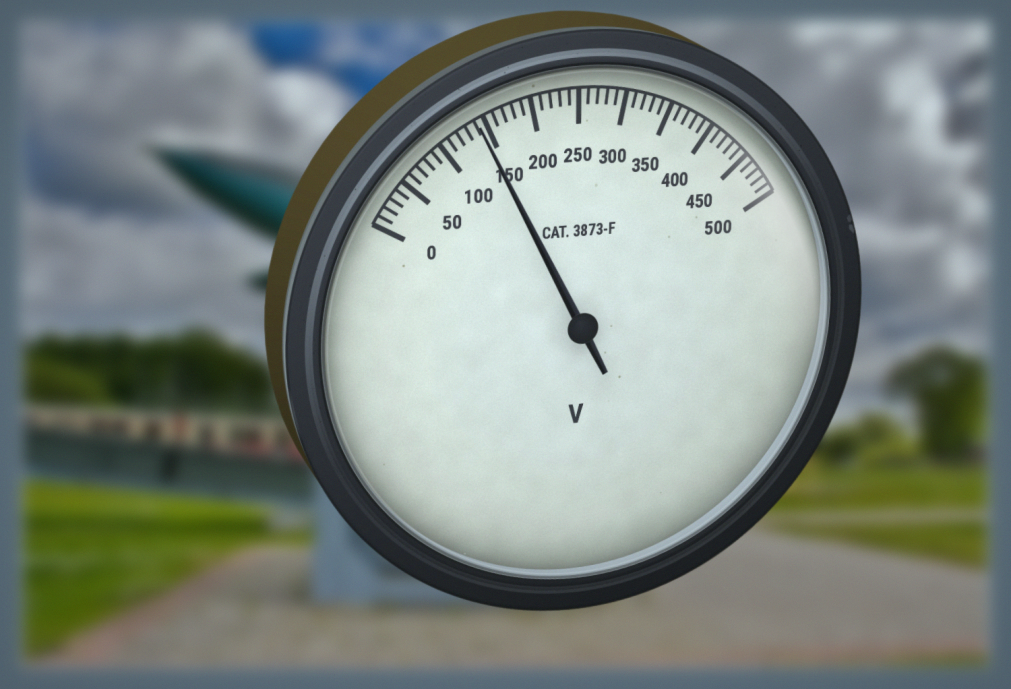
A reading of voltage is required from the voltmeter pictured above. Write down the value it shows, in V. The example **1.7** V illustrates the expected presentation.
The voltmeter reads **140** V
